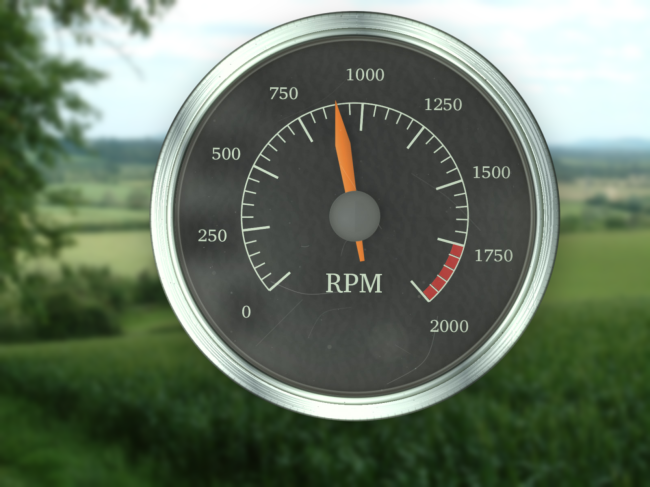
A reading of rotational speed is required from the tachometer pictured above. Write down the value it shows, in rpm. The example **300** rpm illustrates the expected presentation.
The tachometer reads **900** rpm
